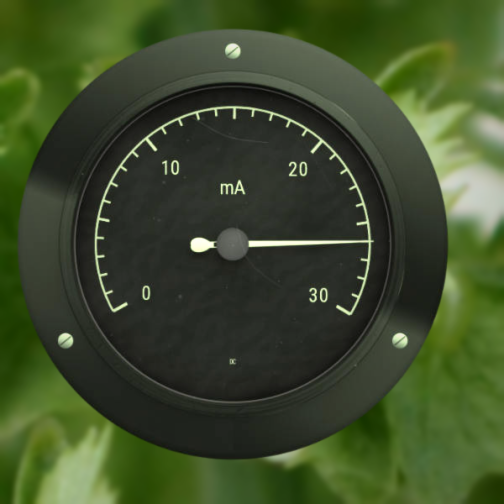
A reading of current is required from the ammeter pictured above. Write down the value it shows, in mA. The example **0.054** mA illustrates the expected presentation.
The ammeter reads **26** mA
